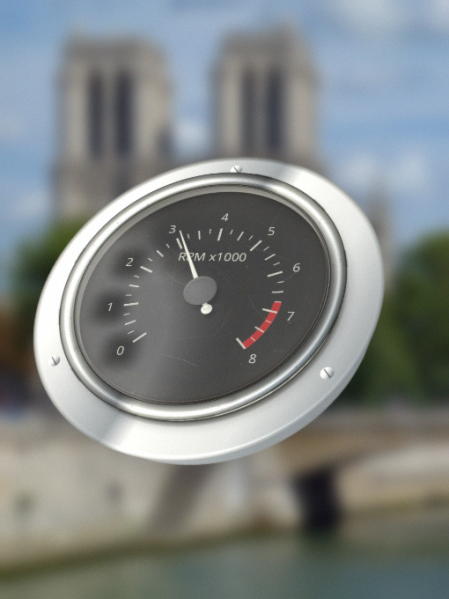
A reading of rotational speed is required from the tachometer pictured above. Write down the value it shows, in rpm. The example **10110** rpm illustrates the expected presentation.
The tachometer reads **3125** rpm
